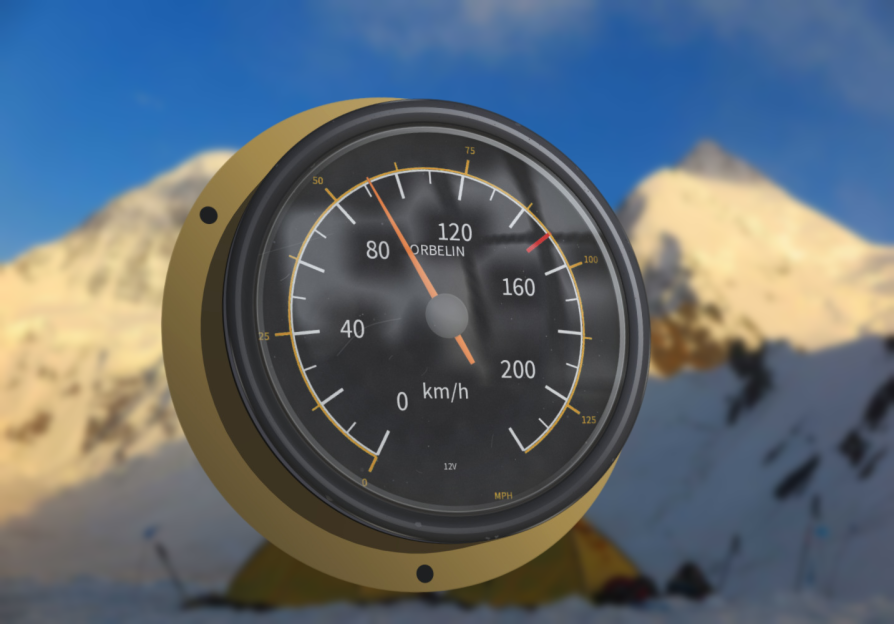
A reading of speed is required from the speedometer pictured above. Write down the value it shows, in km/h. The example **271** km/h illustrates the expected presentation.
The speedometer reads **90** km/h
